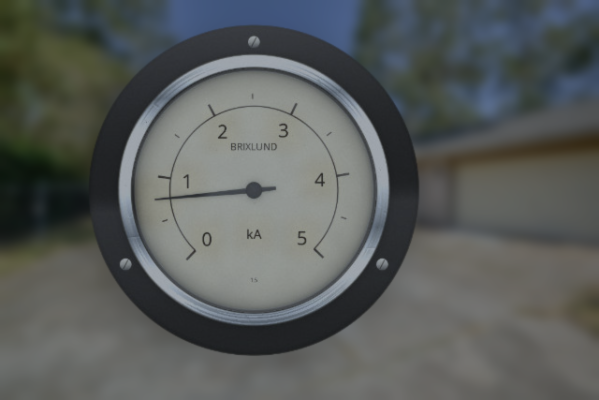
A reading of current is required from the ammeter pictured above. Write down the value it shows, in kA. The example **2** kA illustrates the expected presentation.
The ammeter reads **0.75** kA
